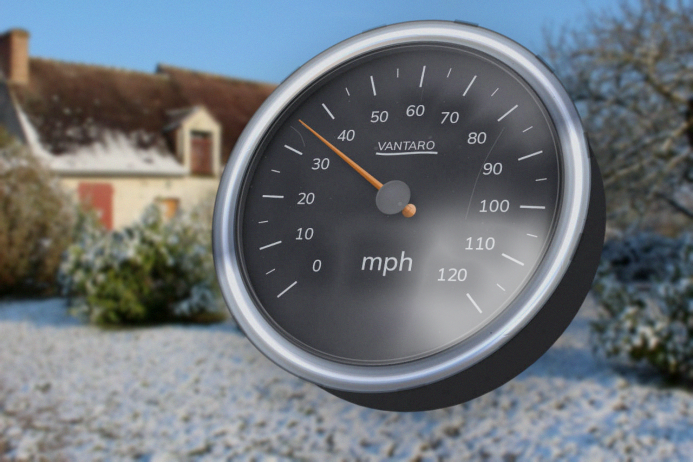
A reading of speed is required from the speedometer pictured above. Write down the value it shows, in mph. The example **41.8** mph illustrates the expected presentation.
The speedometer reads **35** mph
